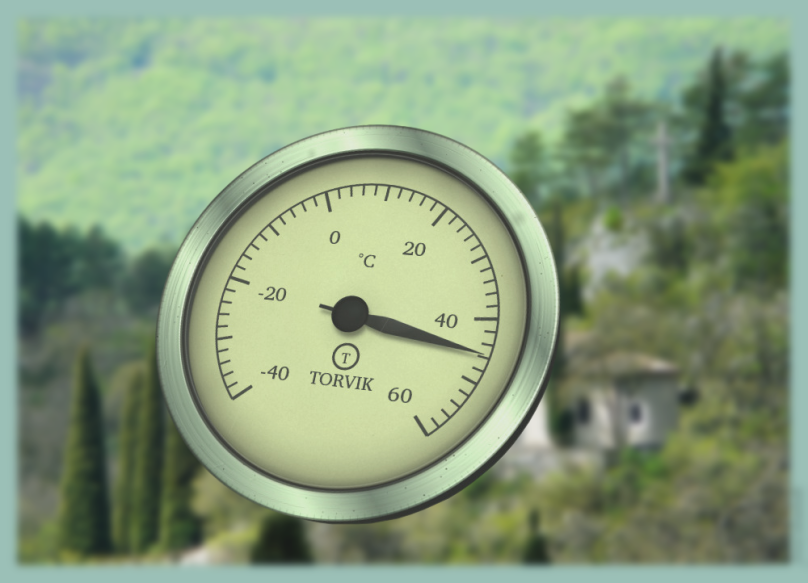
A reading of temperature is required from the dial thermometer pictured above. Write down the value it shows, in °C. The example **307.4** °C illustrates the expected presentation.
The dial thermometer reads **46** °C
